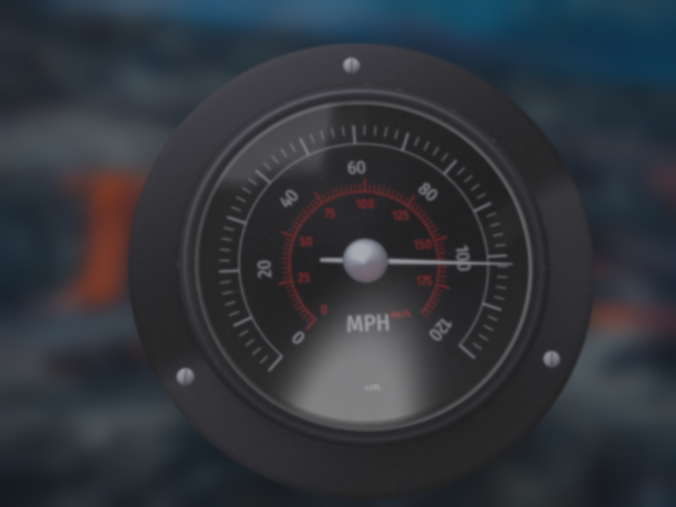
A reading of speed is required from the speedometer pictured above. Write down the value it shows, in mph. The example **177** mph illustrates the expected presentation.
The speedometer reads **102** mph
